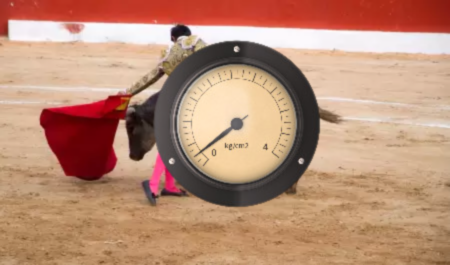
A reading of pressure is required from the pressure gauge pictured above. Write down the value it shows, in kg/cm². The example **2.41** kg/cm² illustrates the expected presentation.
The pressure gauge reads **0.2** kg/cm²
